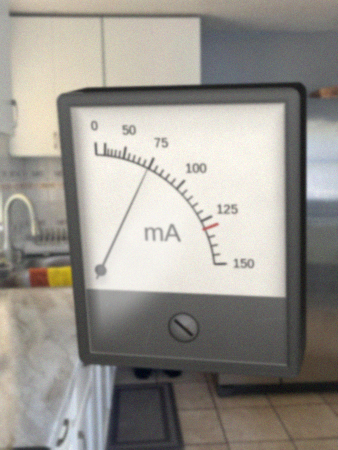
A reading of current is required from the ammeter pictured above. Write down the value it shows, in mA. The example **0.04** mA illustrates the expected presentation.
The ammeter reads **75** mA
